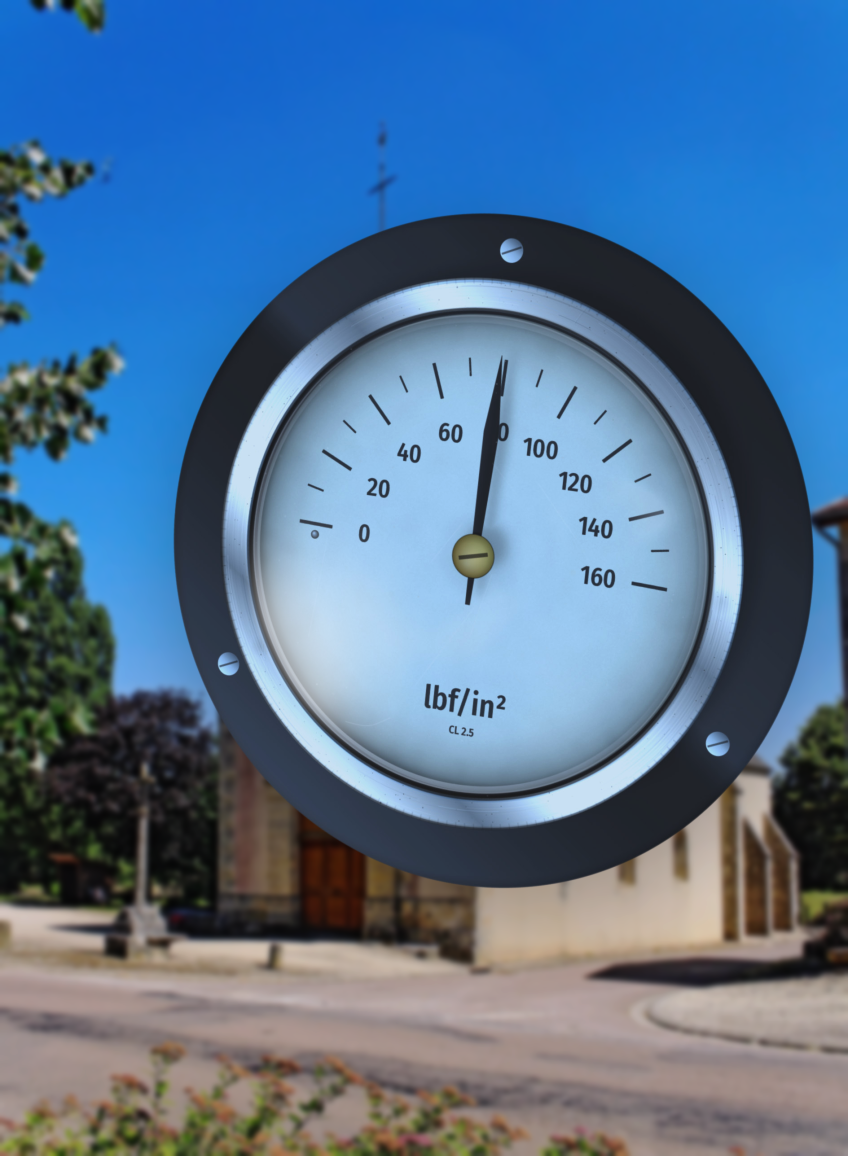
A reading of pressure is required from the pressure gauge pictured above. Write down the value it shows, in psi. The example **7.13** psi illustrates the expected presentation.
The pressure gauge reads **80** psi
